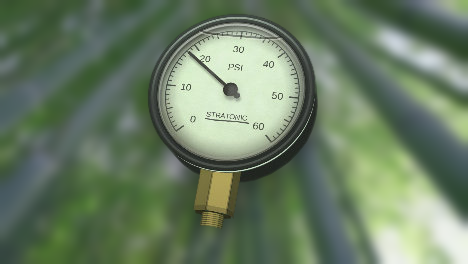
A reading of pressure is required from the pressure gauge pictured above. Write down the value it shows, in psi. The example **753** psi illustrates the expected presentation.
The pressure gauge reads **18** psi
